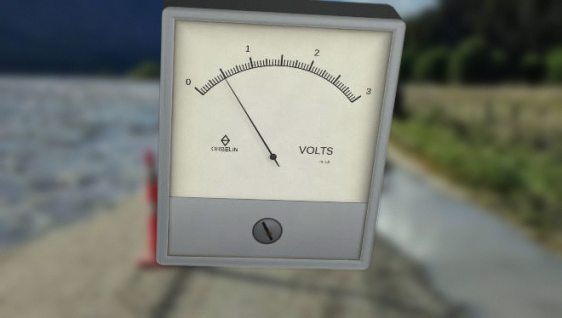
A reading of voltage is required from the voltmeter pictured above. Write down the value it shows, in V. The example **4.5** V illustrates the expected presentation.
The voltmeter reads **0.5** V
